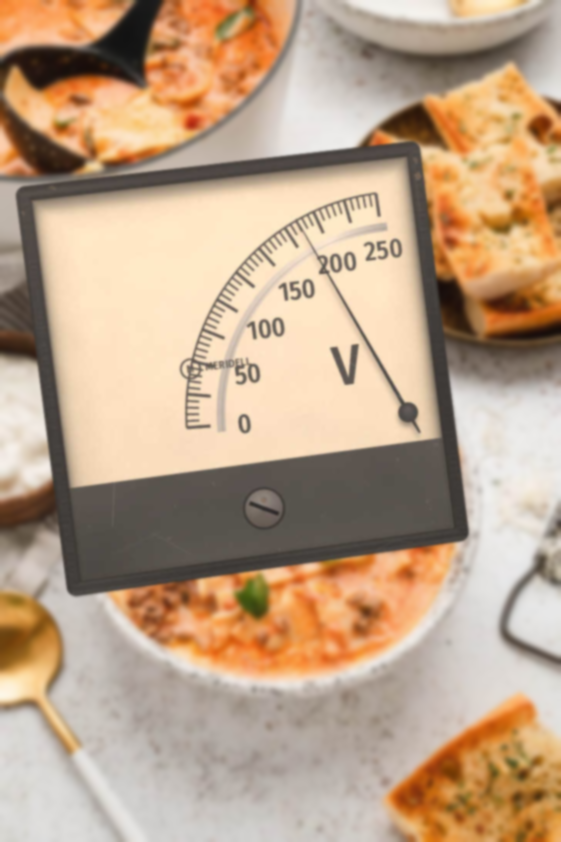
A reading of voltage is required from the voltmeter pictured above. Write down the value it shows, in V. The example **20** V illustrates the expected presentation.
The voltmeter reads **185** V
